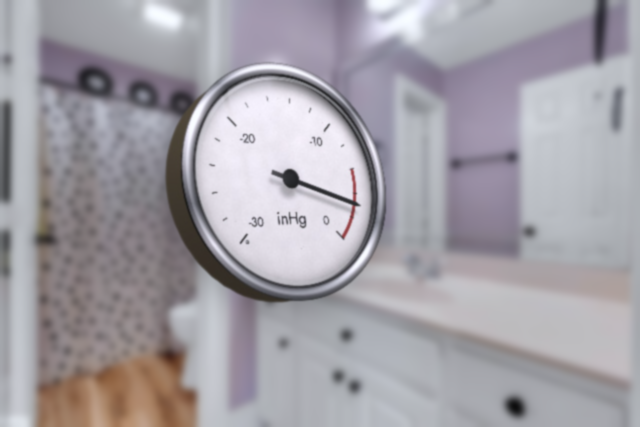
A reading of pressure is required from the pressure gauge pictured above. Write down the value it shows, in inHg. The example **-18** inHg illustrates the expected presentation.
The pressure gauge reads **-3** inHg
